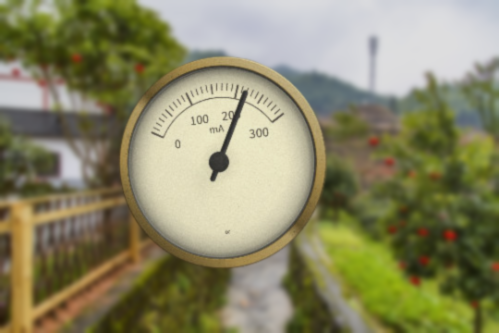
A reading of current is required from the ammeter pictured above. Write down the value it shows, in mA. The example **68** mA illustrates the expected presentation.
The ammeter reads **220** mA
